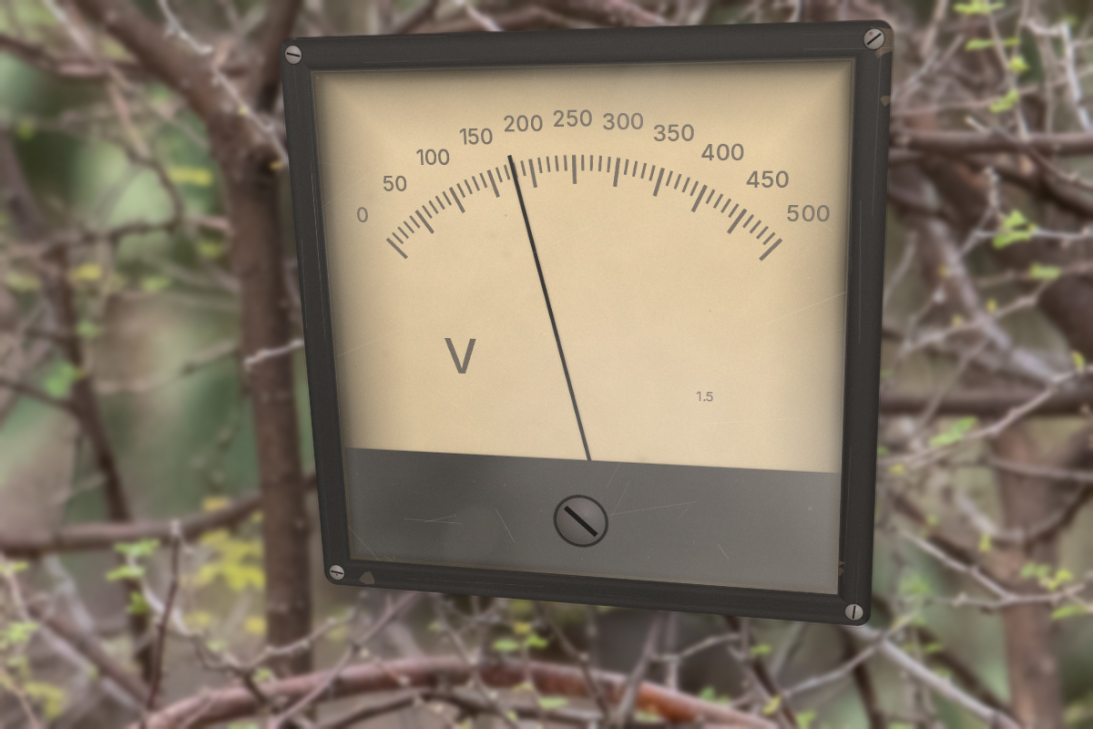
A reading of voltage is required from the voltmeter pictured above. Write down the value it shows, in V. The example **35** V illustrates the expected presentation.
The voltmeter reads **180** V
